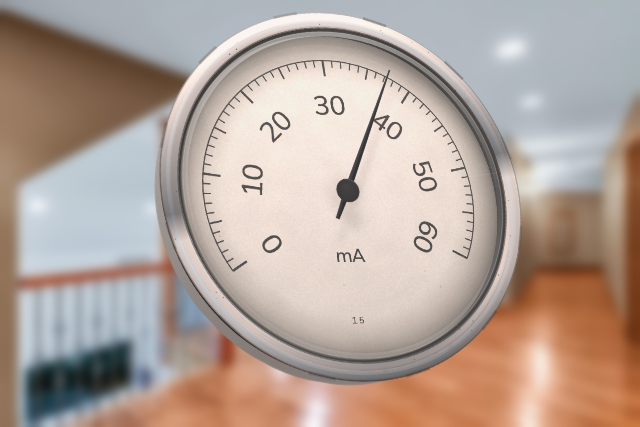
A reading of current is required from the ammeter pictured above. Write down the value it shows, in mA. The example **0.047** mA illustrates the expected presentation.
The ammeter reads **37** mA
